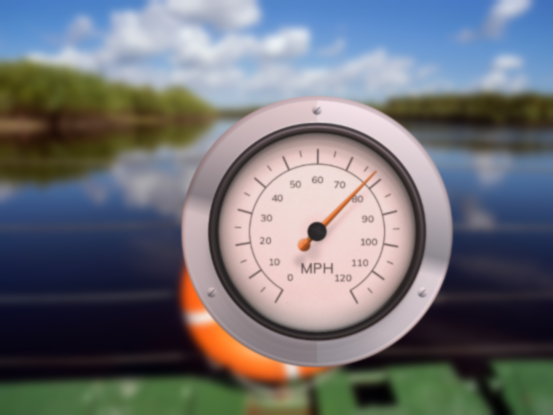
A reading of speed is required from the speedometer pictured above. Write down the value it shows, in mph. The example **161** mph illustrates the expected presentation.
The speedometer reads **77.5** mph
